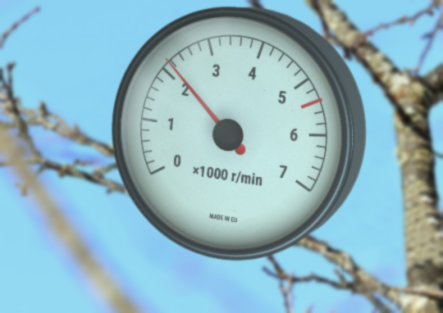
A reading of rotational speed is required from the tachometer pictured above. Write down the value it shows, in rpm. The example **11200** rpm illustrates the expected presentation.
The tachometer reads **2200** rpm
